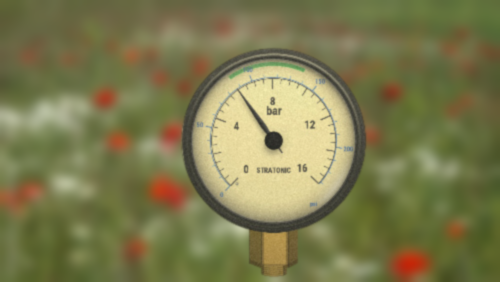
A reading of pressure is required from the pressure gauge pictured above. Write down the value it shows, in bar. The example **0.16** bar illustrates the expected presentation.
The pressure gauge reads **6** bar
